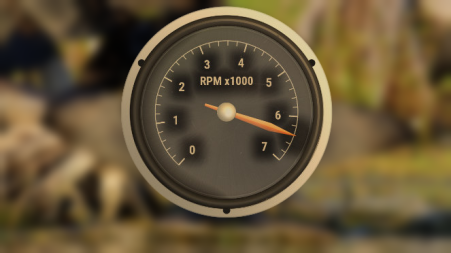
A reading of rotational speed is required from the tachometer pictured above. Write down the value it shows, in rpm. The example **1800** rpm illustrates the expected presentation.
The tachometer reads **6400** rpm
